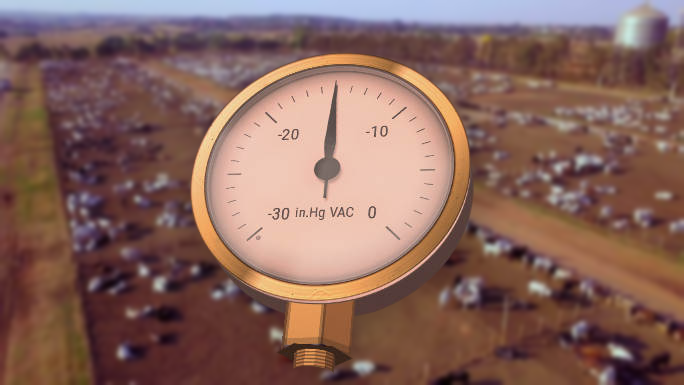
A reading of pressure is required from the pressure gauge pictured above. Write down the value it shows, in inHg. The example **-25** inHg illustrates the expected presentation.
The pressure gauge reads **-15** inHg
